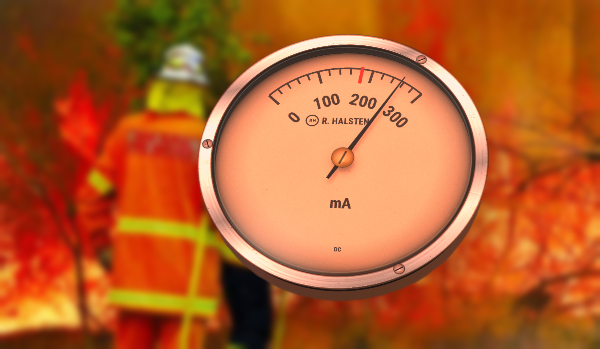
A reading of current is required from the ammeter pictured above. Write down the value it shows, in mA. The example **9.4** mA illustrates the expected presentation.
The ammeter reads **260** mA
